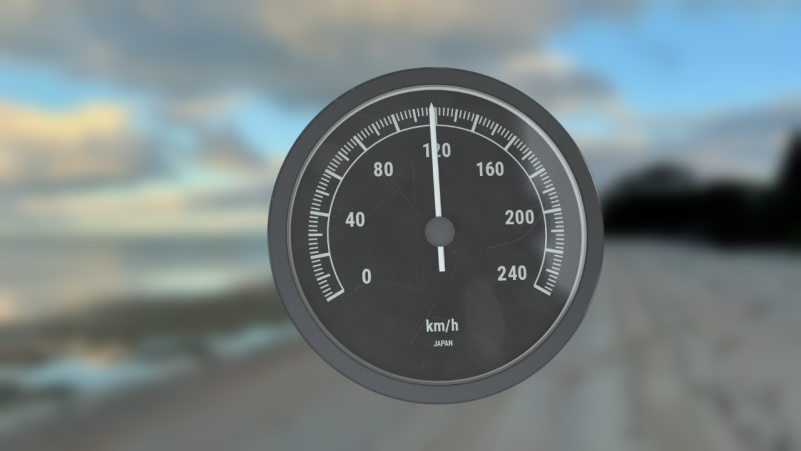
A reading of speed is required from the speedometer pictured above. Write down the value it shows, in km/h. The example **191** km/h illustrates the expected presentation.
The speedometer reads **118** km/h
